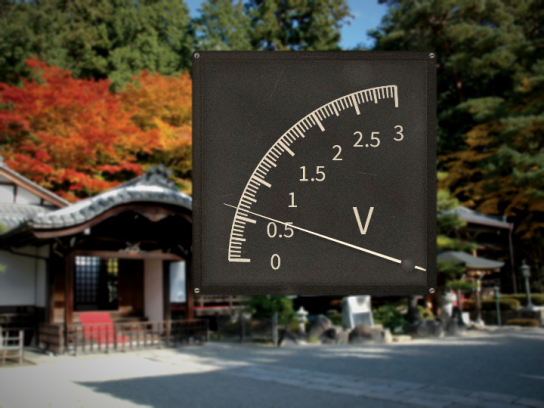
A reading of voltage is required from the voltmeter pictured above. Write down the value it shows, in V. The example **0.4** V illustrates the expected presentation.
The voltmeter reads **0.6** V
